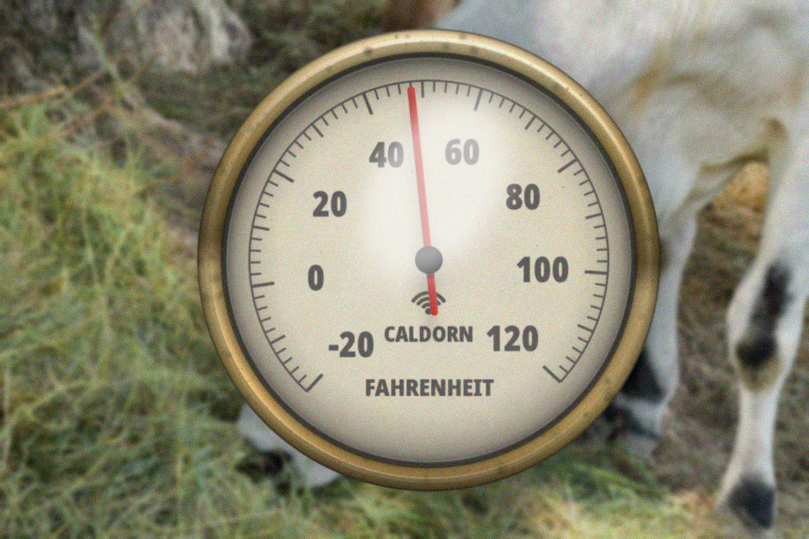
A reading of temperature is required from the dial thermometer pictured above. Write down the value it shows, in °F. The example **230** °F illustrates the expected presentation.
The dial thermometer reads **48** °F
